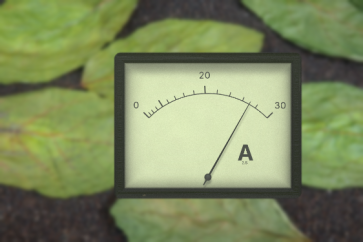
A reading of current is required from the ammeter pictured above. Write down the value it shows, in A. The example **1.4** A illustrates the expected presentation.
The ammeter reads **27** A
